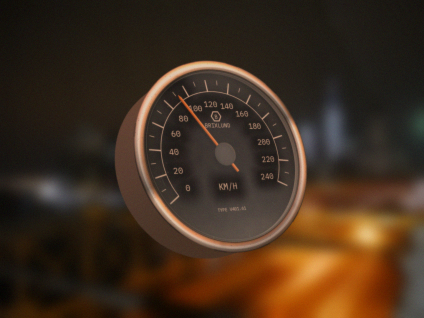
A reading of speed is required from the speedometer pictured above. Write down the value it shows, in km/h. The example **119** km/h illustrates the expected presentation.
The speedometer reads **90** km/h
